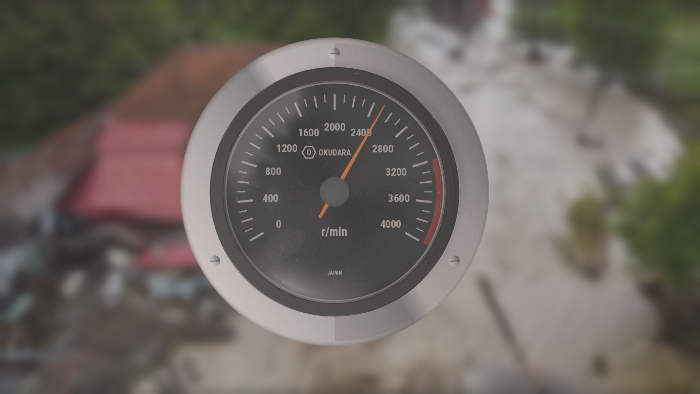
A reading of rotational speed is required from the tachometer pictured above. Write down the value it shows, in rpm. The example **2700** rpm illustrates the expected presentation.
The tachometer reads **2500** rpm
